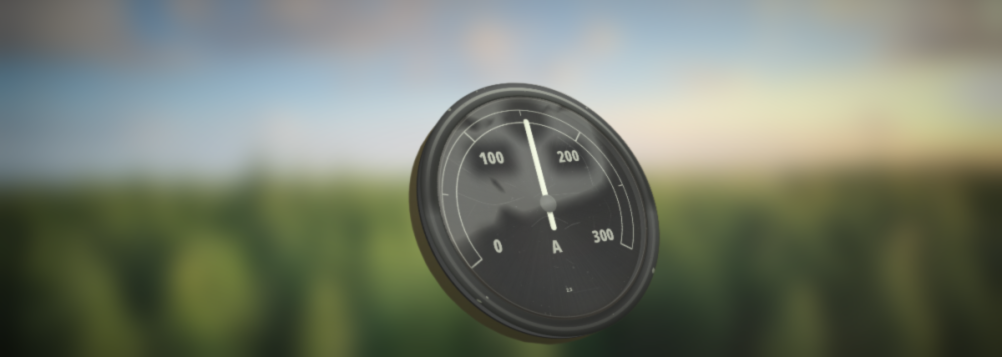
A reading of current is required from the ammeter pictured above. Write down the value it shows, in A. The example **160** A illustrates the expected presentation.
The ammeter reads **150** A
